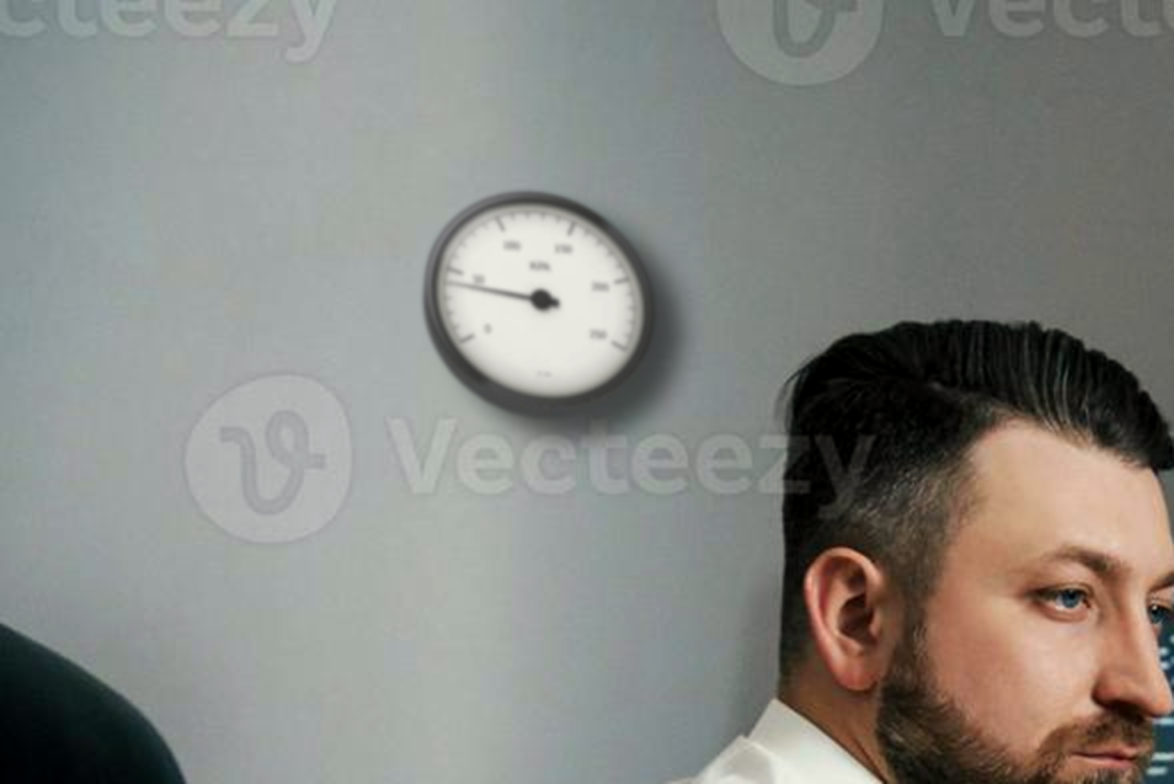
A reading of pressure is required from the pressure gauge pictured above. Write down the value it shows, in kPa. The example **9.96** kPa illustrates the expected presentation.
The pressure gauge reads **40** kPa
